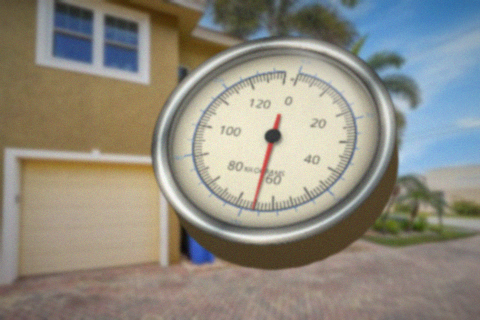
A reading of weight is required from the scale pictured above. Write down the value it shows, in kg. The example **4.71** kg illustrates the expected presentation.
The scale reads **65** kg
